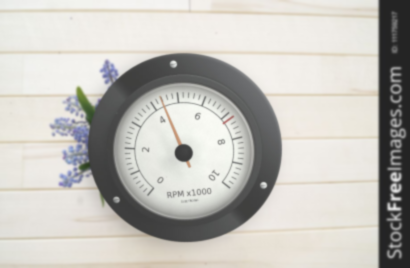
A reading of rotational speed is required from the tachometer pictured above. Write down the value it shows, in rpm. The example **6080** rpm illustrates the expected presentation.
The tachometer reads **4400** rpm
